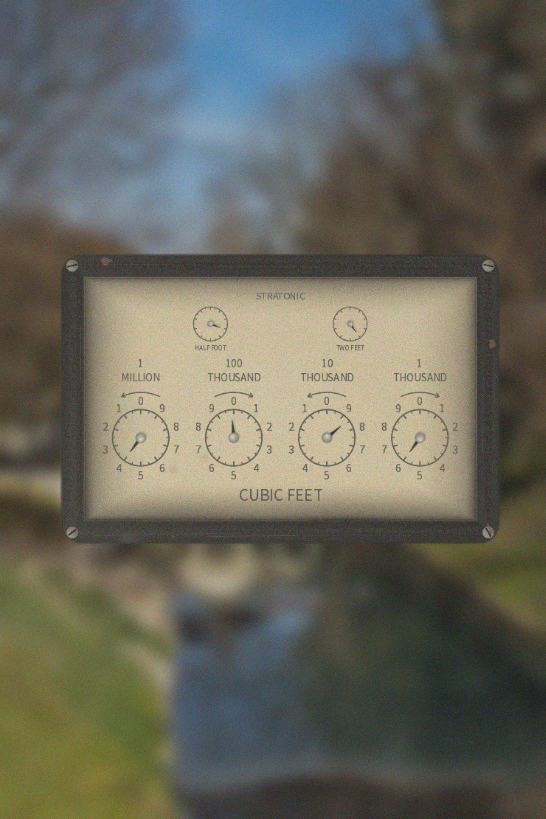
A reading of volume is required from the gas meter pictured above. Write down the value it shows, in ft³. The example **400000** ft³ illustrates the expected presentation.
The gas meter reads **398600** ft³
